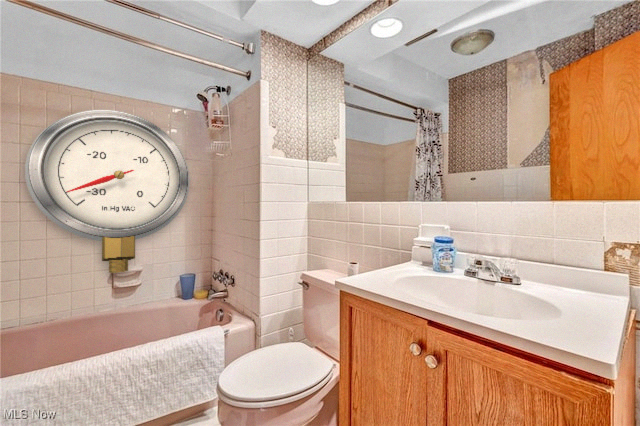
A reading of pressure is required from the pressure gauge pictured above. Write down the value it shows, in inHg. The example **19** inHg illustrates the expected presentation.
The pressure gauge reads **-28** inHg
